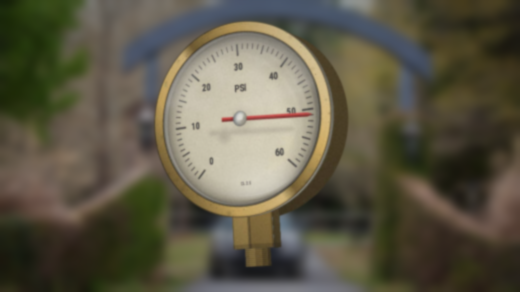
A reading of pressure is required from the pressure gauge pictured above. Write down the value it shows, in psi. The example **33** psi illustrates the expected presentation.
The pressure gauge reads **51** psi
